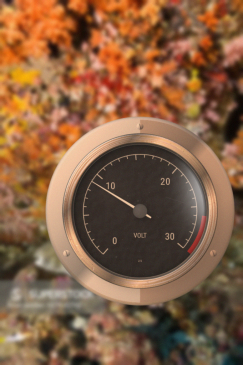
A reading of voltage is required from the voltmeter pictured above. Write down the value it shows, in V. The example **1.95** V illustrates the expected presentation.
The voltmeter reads **9** V
